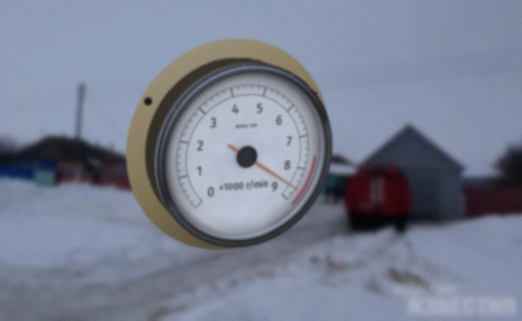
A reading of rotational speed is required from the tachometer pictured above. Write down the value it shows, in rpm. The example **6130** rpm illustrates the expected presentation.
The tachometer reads **8600** rpm
